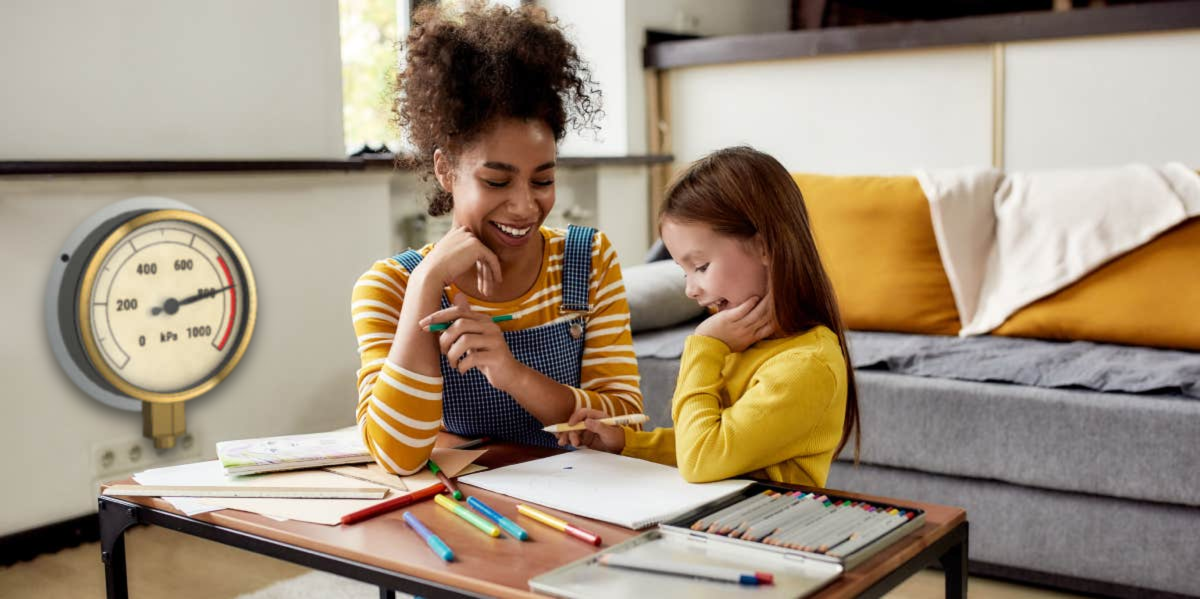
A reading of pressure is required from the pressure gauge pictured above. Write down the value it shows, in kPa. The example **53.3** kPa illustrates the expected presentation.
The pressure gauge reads **800** kPa
